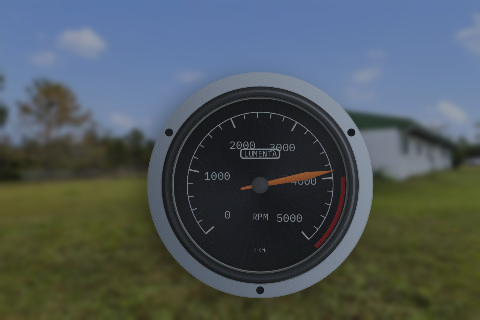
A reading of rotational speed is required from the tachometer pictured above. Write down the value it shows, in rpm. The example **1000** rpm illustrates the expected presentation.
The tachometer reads **3900** rpm
